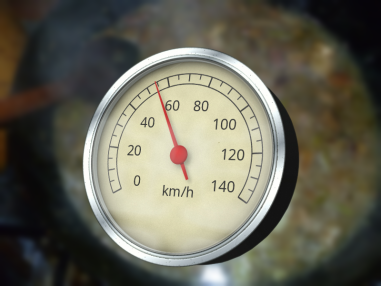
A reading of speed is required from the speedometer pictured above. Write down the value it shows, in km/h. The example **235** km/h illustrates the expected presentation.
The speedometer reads **55** km/h
